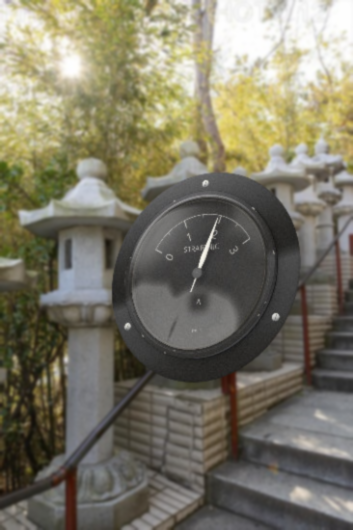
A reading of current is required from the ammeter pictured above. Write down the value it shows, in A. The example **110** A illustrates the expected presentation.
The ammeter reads **2** A
